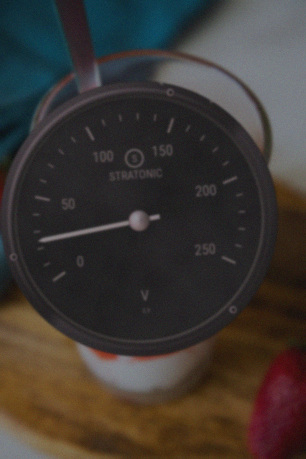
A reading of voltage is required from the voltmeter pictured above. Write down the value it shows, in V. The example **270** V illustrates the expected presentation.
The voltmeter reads **25** V
